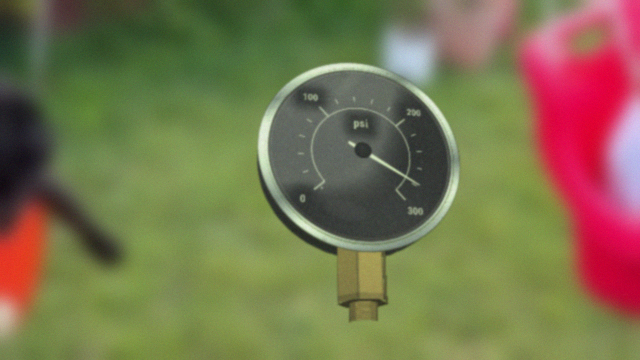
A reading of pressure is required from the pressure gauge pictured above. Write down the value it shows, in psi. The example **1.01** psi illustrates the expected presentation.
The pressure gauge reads **280** psi
